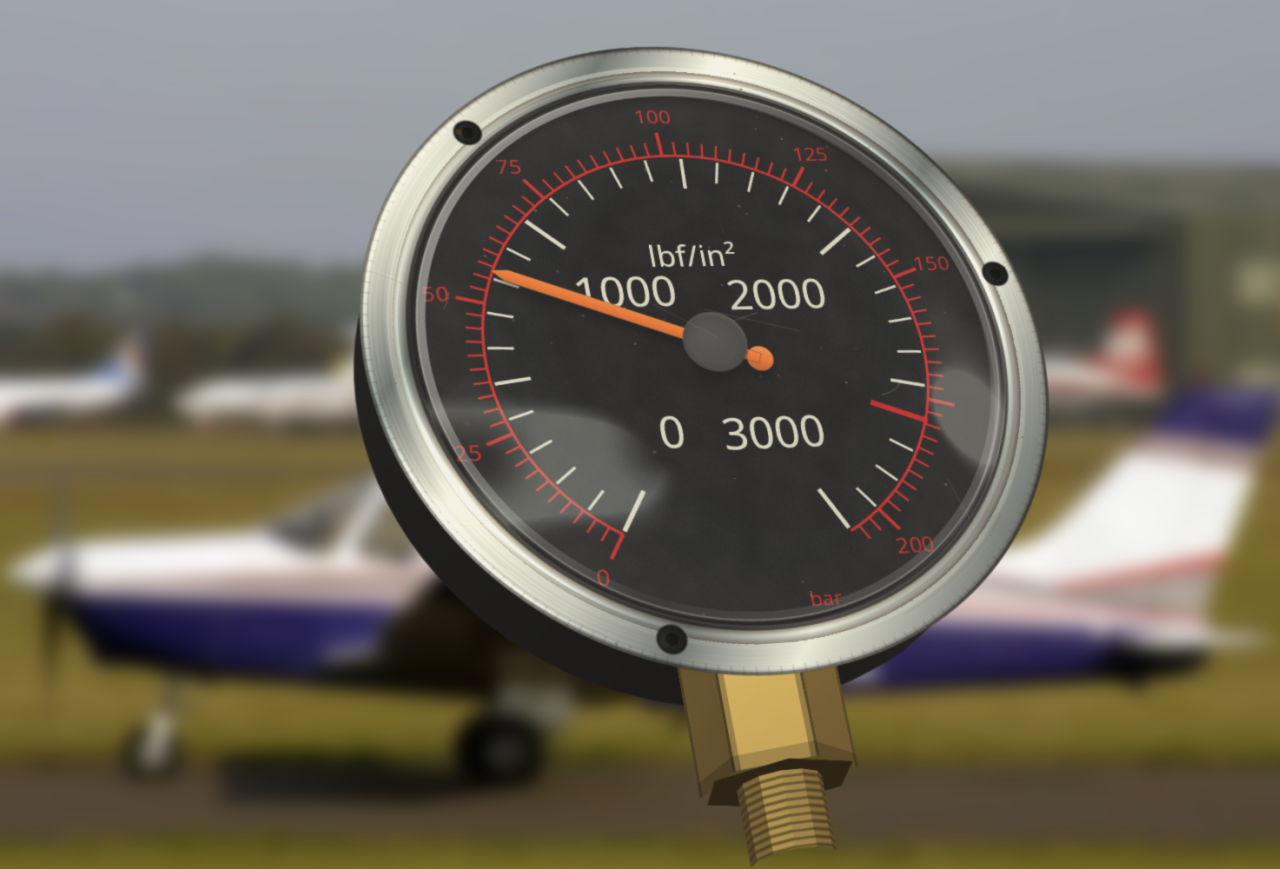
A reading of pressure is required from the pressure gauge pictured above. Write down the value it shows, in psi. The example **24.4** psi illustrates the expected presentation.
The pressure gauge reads **800** psi
